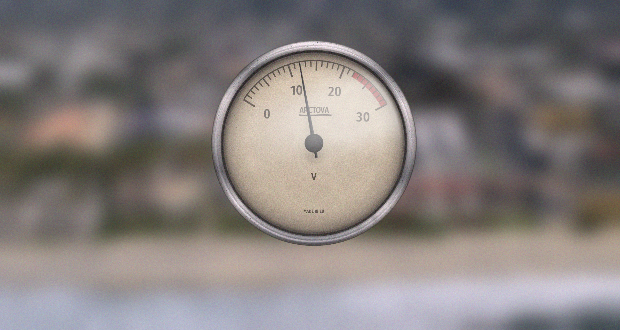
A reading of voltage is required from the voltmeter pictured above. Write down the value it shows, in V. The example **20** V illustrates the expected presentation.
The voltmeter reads **12** V
